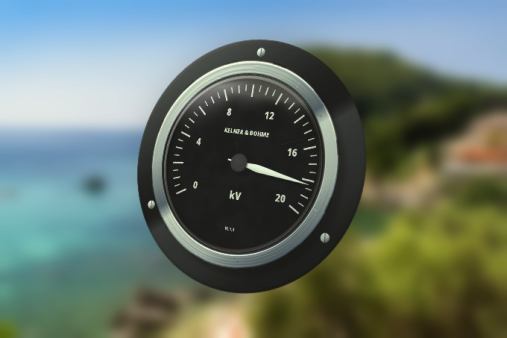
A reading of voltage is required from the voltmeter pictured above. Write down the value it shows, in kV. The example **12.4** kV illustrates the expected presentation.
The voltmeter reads **18.25** kV
